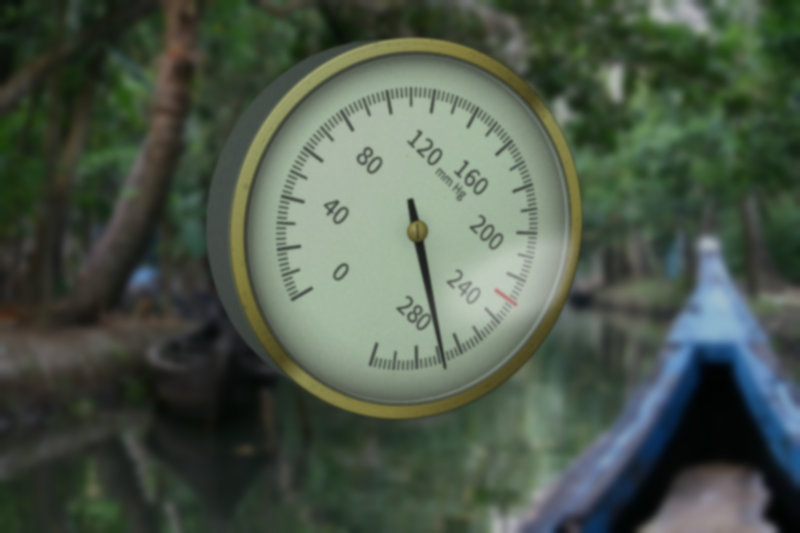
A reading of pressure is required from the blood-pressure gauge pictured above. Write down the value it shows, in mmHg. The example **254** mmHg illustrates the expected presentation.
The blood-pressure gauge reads **270** mmHg
